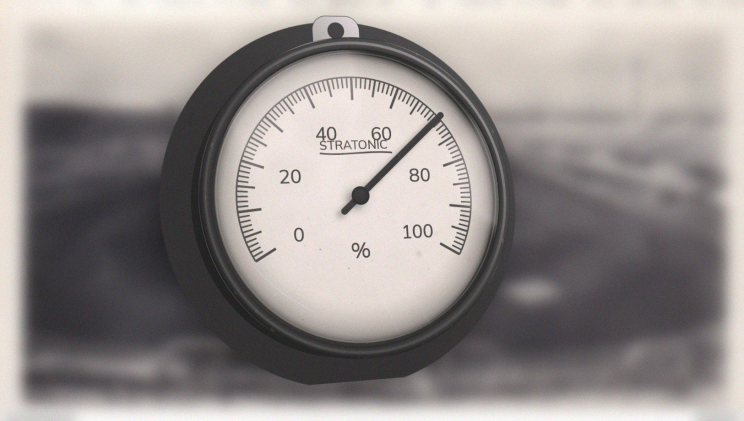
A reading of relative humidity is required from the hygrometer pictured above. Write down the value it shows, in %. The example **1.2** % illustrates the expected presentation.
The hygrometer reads **70** %
